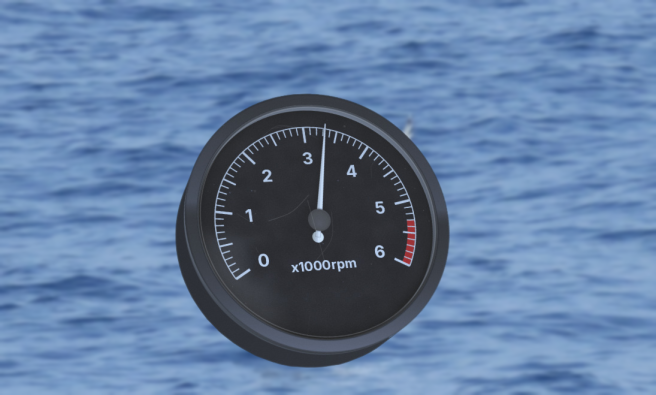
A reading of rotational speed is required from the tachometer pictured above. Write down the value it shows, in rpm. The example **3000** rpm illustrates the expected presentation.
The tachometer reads **3300** rpm
